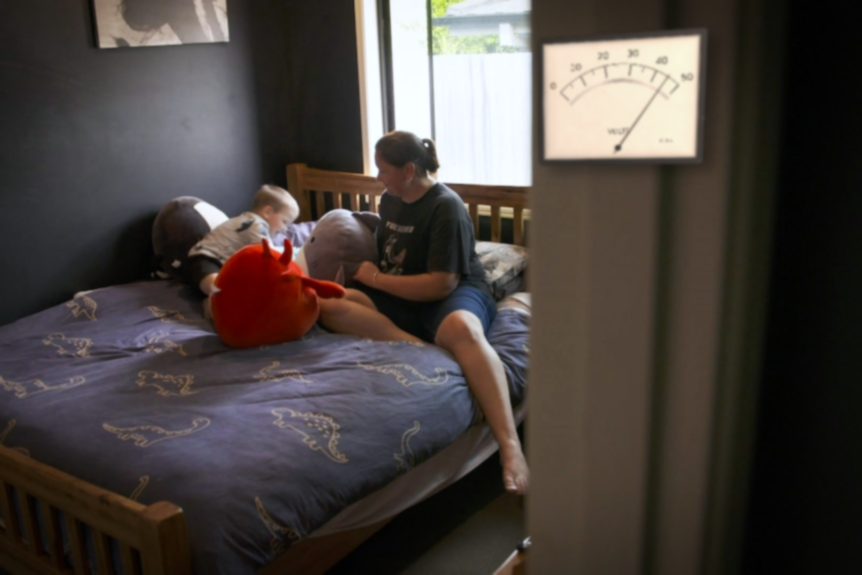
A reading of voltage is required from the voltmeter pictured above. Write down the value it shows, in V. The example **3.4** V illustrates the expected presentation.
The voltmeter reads **45** V
